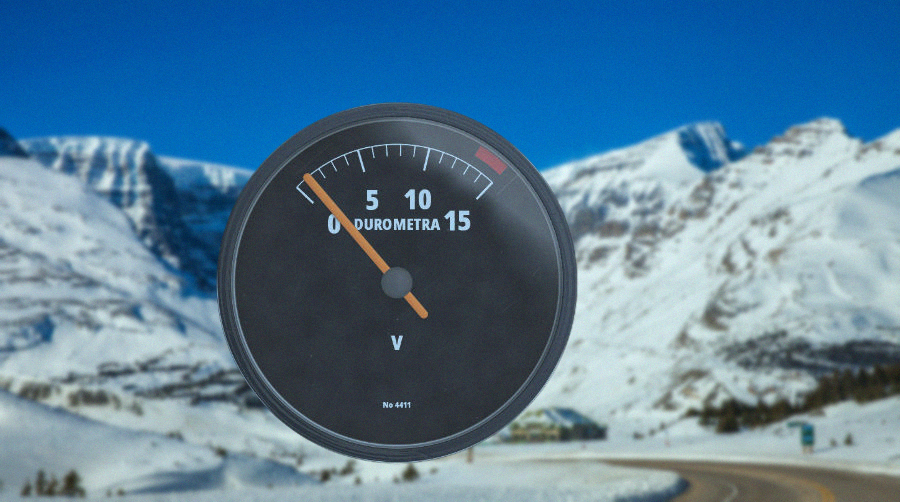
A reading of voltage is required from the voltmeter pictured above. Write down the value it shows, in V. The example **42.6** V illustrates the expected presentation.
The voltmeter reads **1** V
